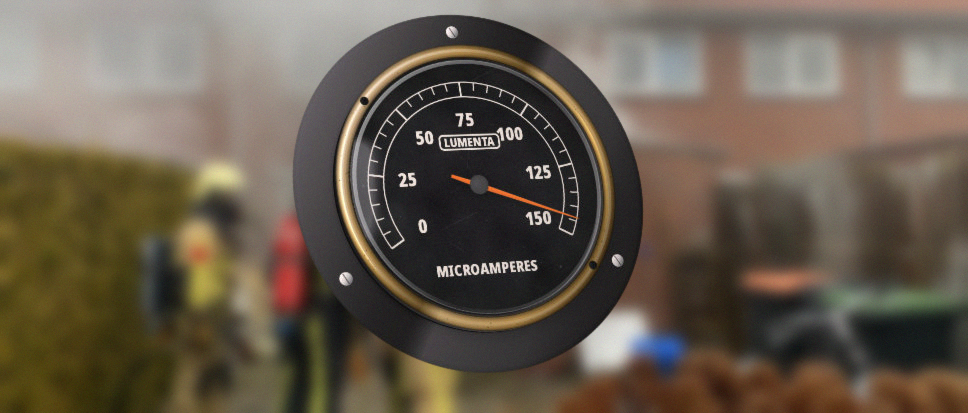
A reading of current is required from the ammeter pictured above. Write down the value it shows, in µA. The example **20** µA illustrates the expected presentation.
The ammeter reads **145** µA
